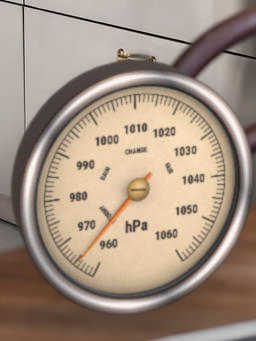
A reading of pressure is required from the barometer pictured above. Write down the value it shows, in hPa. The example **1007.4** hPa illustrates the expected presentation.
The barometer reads **965** hPa
